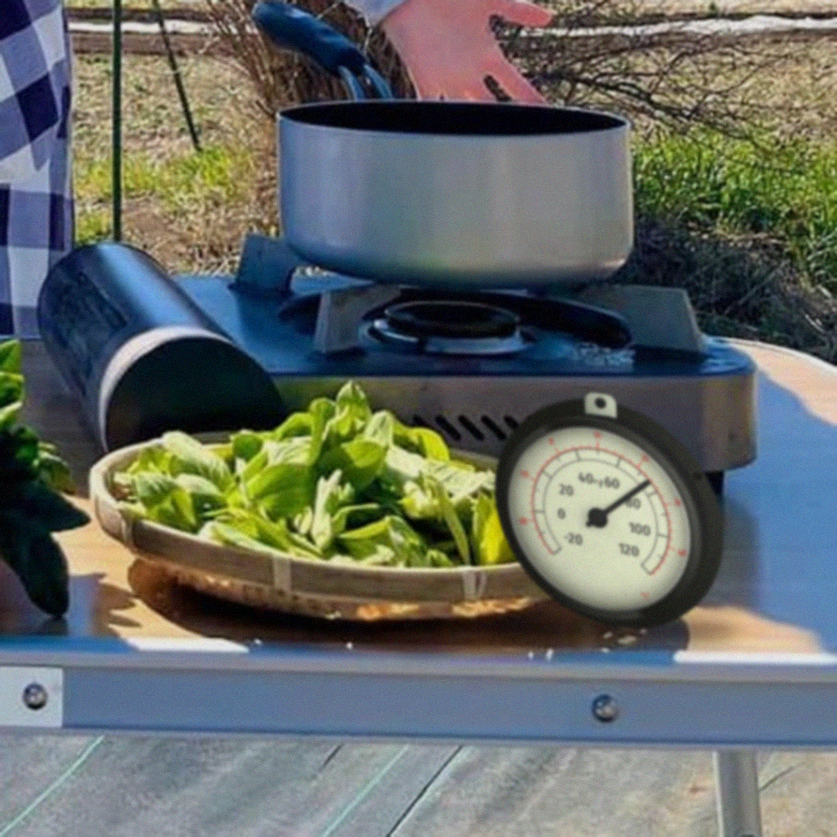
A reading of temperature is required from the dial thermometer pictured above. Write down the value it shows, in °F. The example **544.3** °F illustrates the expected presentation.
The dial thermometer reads **75** °F
